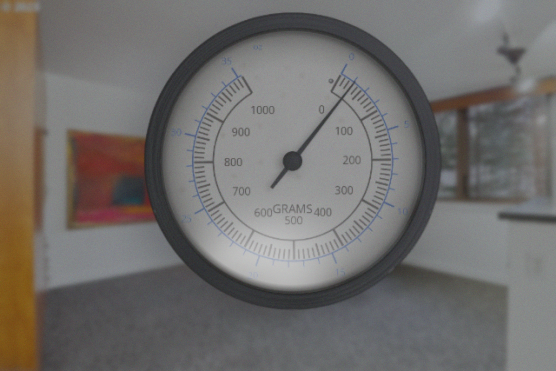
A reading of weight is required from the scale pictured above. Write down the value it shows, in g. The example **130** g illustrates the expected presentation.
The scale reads **30** g
